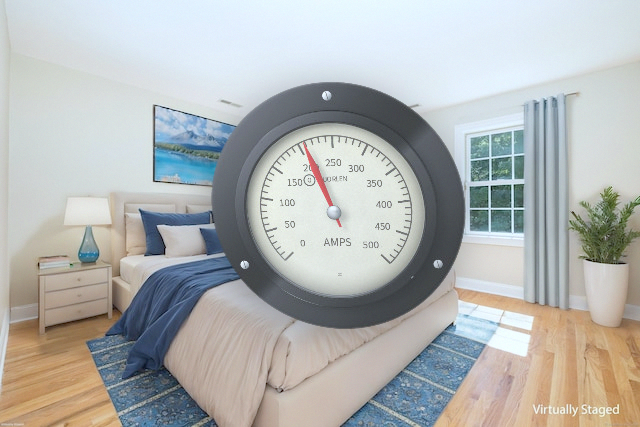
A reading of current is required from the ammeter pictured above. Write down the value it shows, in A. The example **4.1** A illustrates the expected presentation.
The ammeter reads **210** A
